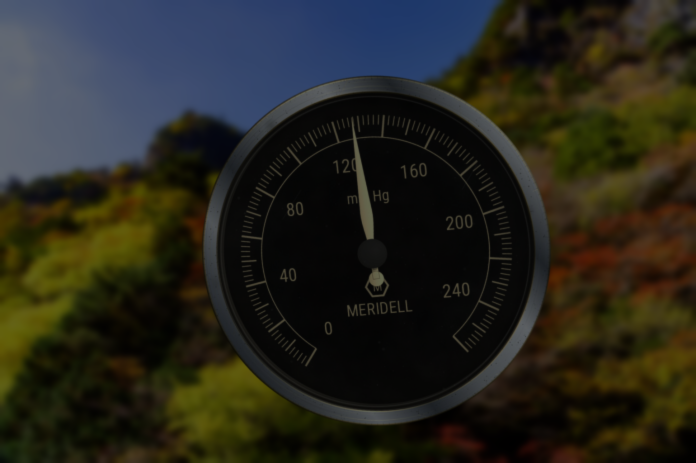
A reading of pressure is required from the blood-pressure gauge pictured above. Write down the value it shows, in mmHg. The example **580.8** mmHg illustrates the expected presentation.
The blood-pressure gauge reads **128** mmHg
